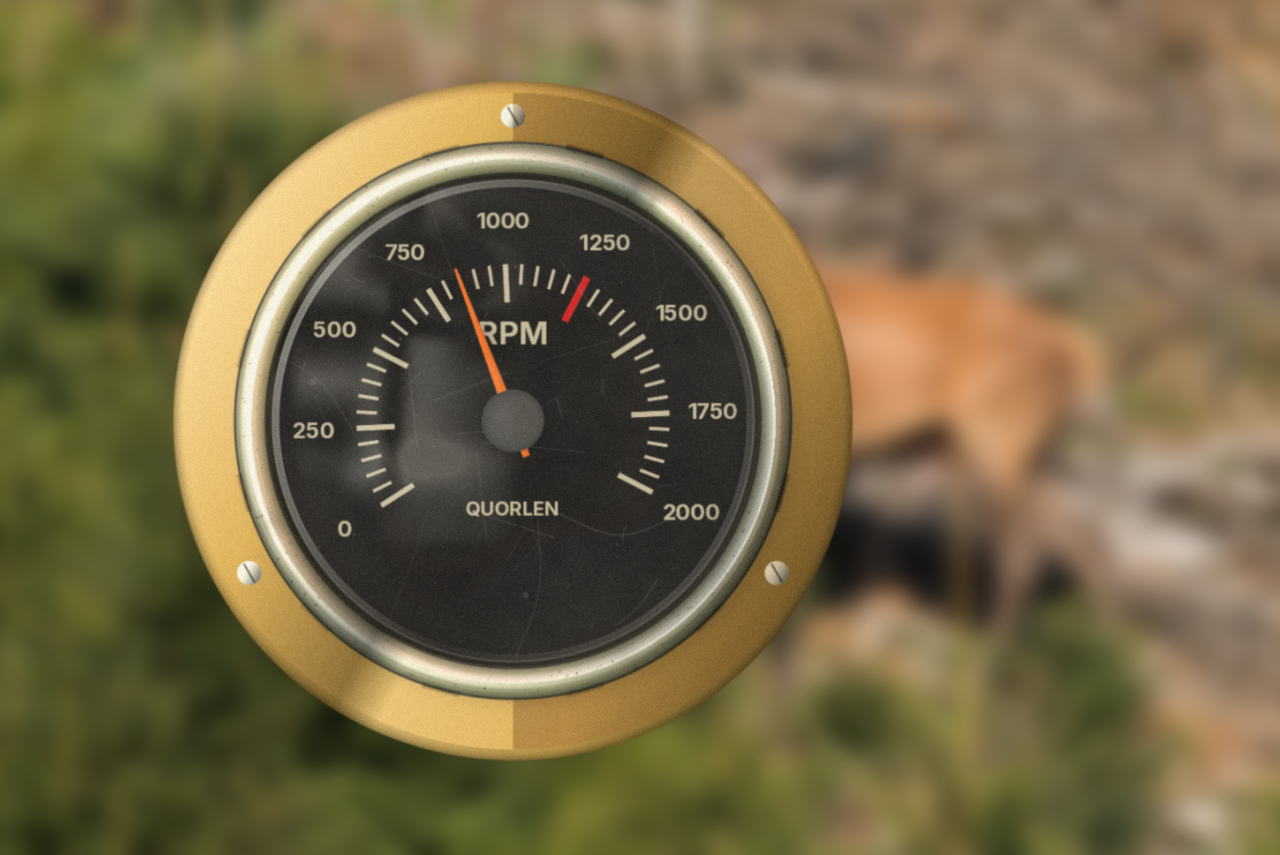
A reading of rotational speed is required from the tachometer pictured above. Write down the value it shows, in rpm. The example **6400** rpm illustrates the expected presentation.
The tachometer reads **850** rpm
